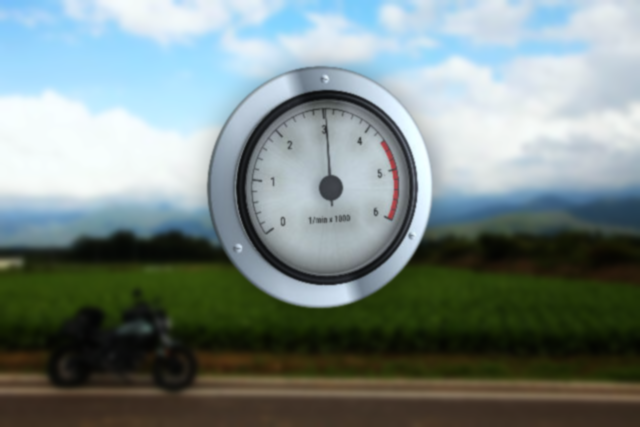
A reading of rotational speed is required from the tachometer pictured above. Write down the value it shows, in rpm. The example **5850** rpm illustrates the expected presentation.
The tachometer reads **3000** rpm
